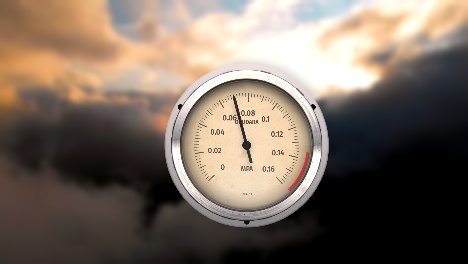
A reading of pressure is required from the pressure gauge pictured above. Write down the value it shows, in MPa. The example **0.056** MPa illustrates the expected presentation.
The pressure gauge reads **0.07** MPa
